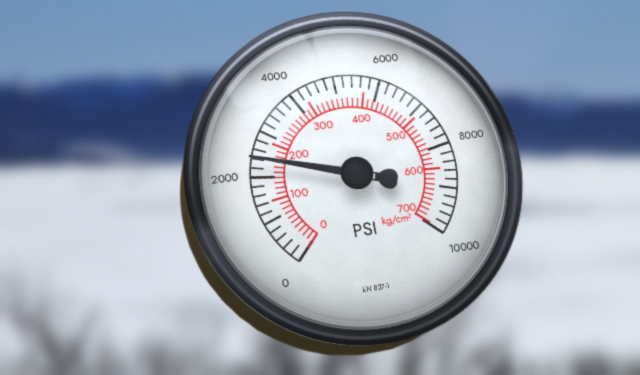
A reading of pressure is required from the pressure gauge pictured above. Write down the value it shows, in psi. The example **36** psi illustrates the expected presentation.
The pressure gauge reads **2400** psi
